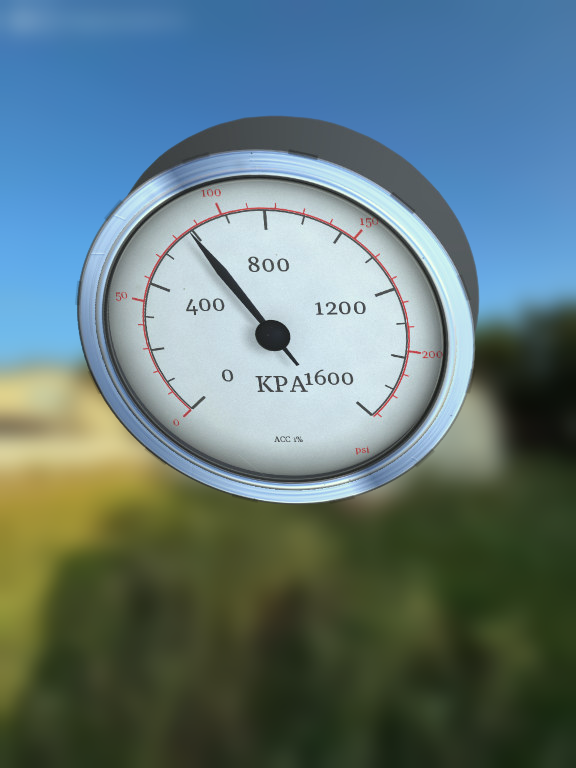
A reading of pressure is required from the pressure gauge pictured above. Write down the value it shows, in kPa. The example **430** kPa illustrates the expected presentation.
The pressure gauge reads **600** kPa
